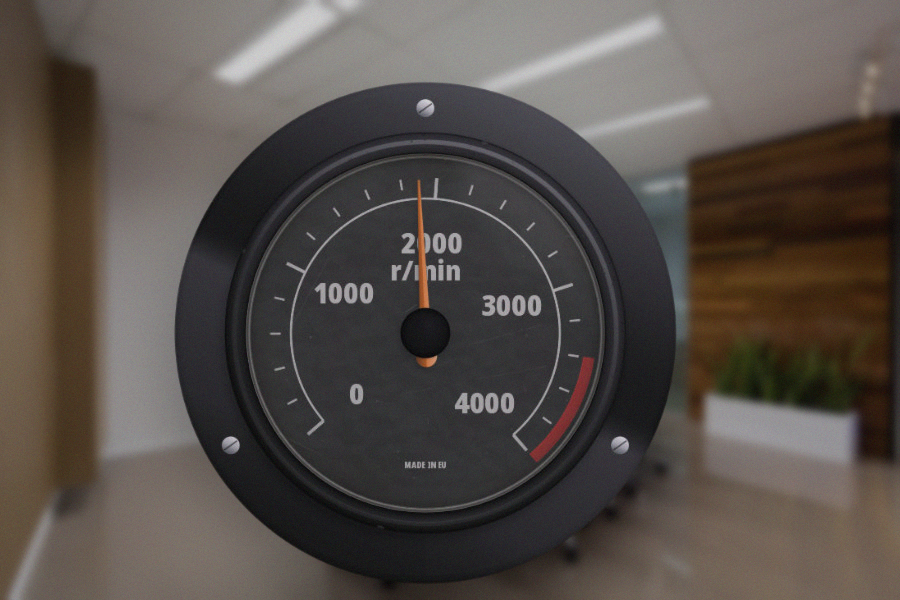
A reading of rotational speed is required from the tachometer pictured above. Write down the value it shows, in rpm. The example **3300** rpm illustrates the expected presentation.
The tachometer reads **1900** rpm
